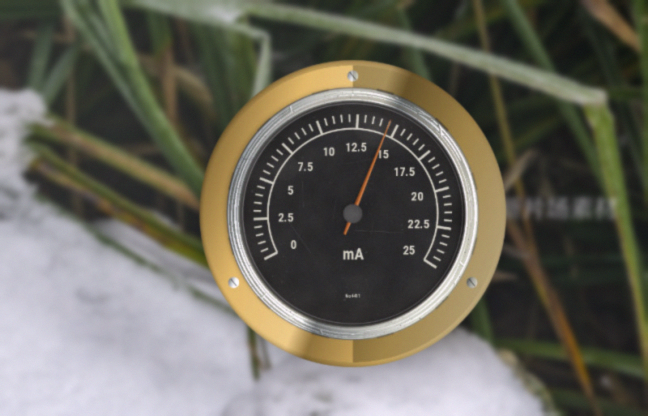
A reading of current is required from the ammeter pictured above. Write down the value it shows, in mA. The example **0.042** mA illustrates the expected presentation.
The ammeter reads **14.5** mA
